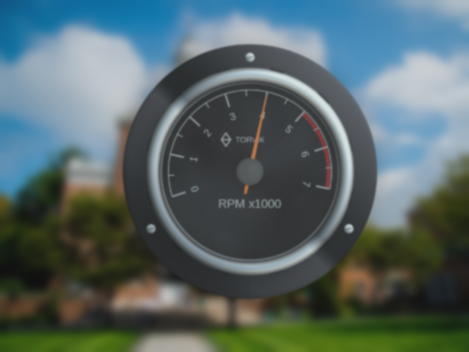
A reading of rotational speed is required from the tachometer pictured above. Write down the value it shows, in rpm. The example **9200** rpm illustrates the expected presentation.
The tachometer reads **4000** rpm
